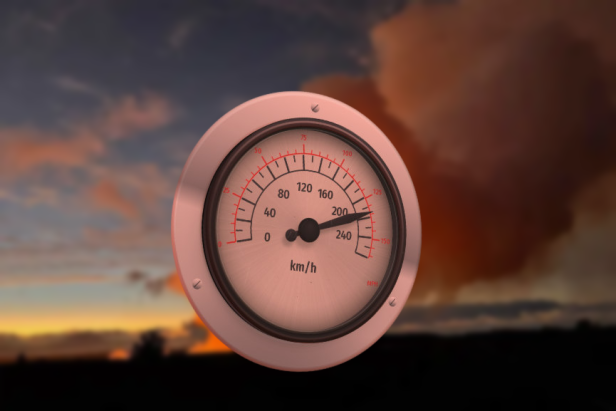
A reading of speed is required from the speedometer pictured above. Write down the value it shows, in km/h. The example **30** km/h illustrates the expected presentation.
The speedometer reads **215** km/h
